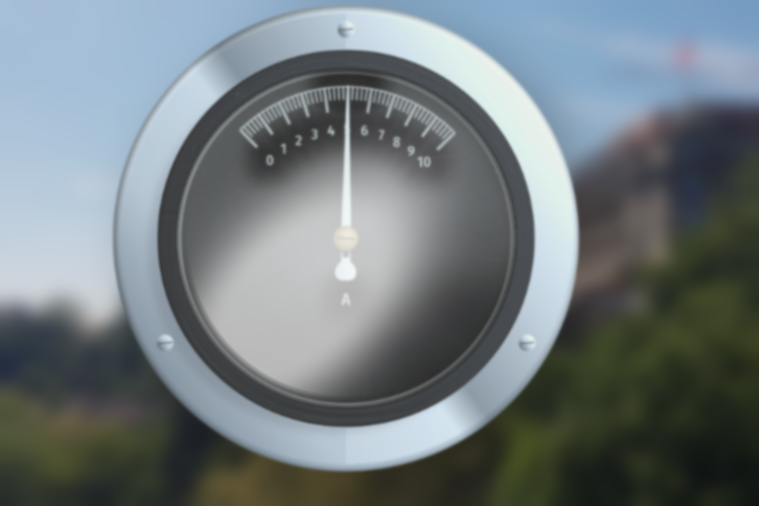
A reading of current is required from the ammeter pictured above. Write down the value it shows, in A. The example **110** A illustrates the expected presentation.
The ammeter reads **5** A
